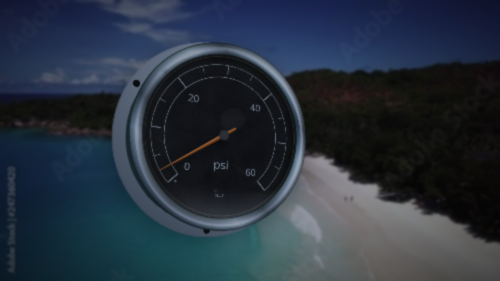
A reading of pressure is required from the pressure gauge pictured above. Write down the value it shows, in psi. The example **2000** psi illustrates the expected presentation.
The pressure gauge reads **2.5** psi
